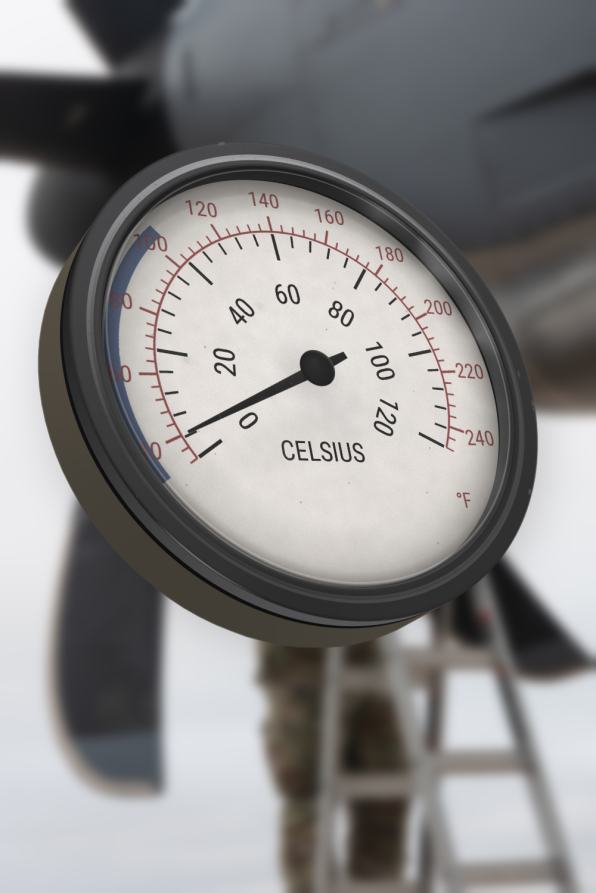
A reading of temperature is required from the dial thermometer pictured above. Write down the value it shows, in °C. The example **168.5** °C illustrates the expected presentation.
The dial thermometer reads **4** °C
